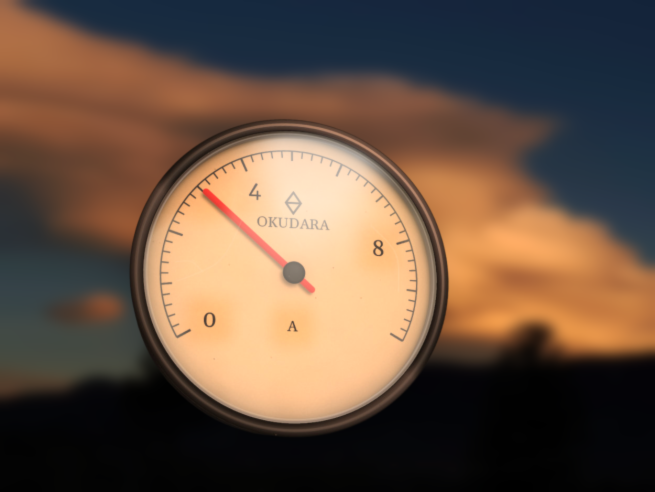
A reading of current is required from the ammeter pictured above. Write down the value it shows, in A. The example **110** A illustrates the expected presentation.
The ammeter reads **3** A
